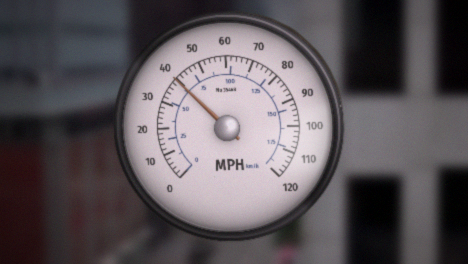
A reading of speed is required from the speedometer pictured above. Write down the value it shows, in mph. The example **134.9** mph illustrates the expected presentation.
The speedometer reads **40** mph
